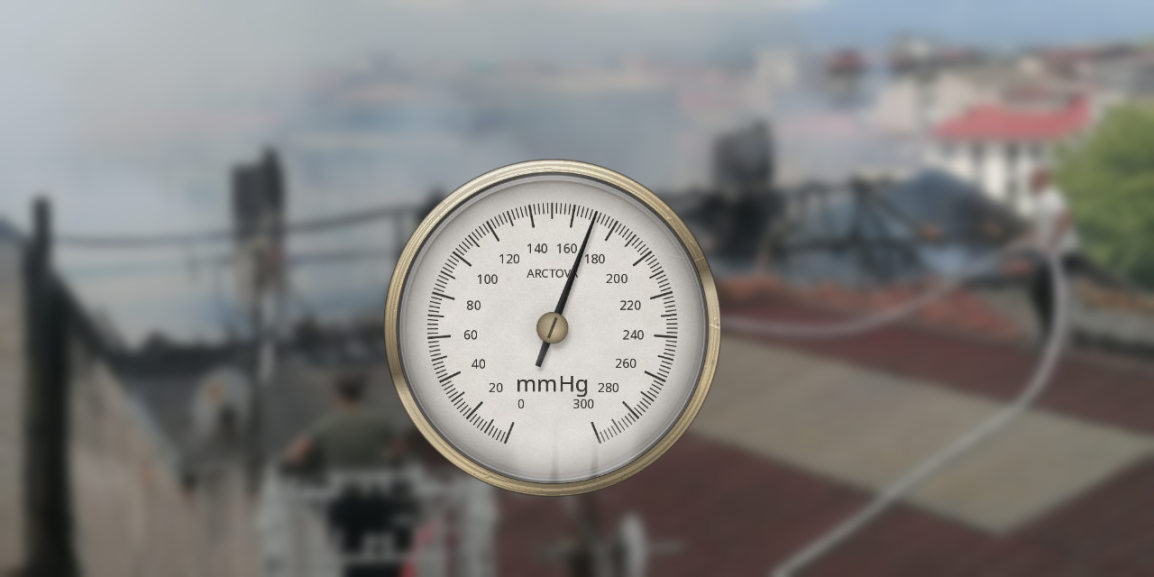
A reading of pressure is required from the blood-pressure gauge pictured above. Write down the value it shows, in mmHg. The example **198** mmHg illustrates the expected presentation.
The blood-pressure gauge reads **170** mmHg
